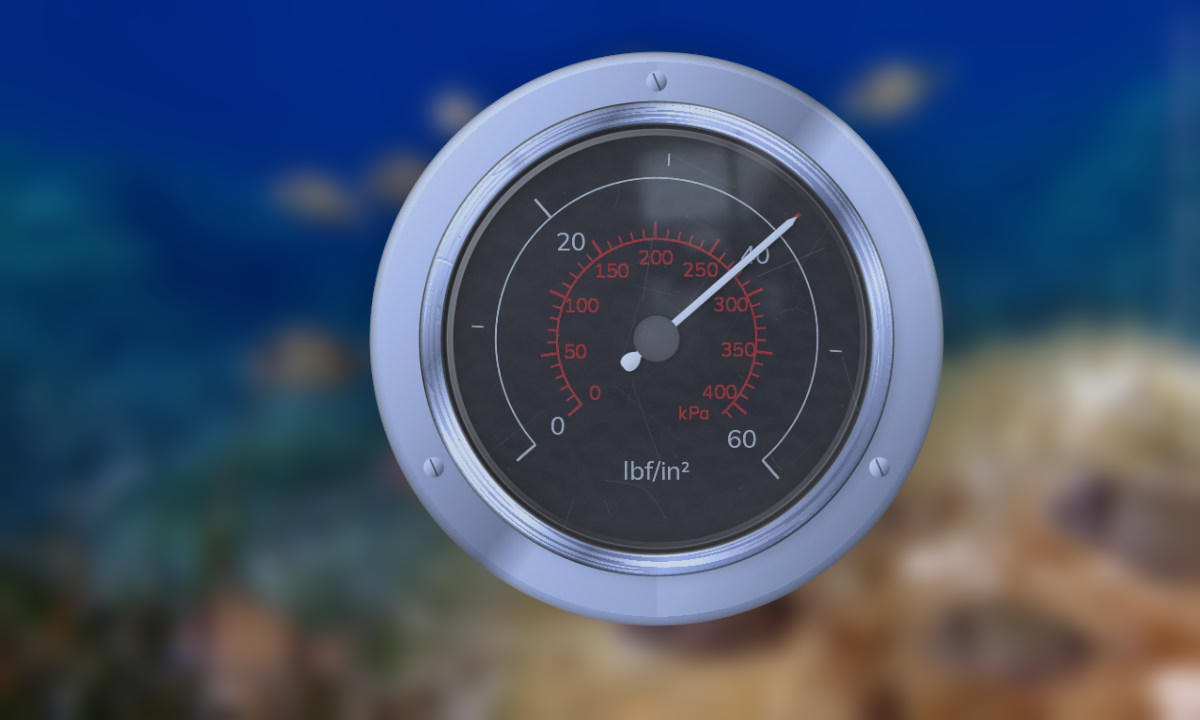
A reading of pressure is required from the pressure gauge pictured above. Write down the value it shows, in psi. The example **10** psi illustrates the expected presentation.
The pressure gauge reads **40** psi
